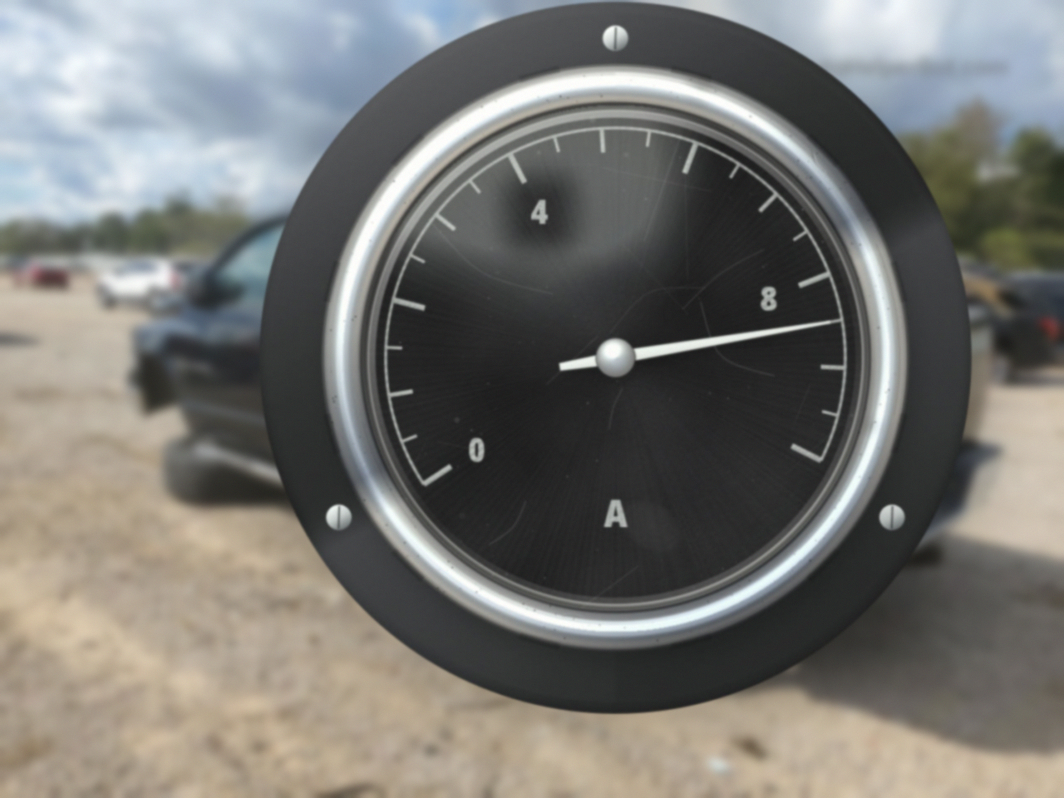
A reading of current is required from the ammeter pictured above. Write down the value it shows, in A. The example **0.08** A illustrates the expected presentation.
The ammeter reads **8.5** A
